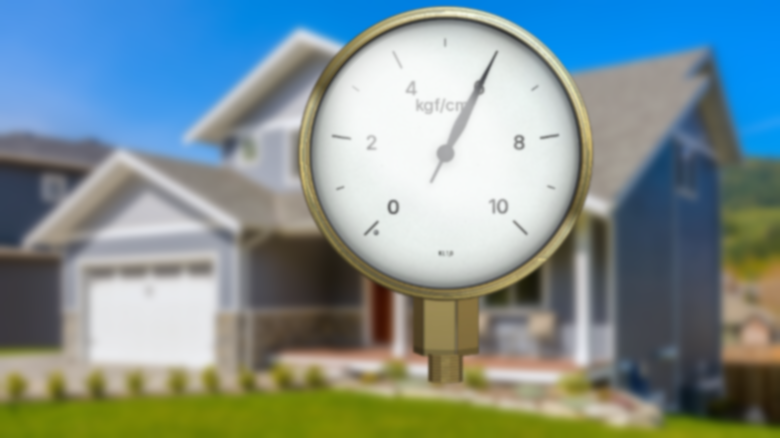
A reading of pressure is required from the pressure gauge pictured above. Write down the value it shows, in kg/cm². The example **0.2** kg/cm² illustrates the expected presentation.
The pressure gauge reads **6** kg/cm²
